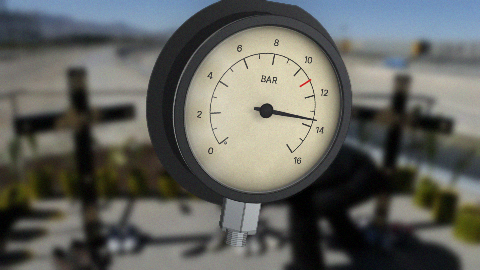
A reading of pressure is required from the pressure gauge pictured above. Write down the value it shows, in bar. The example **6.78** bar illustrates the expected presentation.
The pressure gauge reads **13.5** bar
